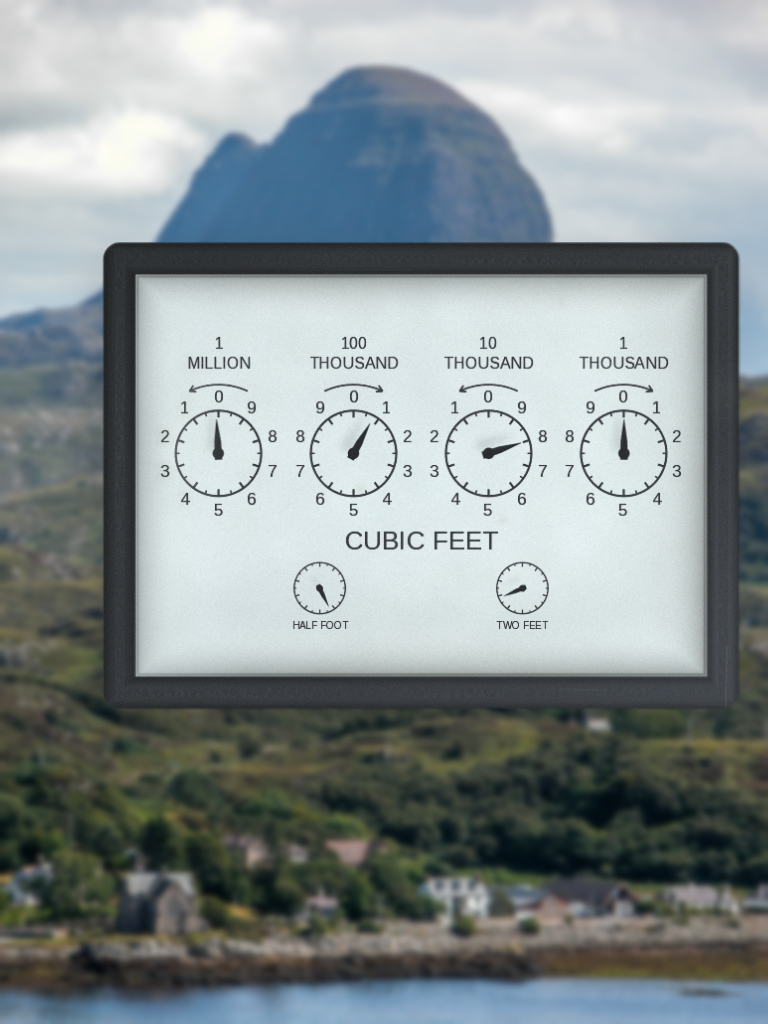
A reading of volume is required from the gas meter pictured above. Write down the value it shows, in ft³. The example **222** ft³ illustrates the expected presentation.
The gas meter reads **8000** ft³
